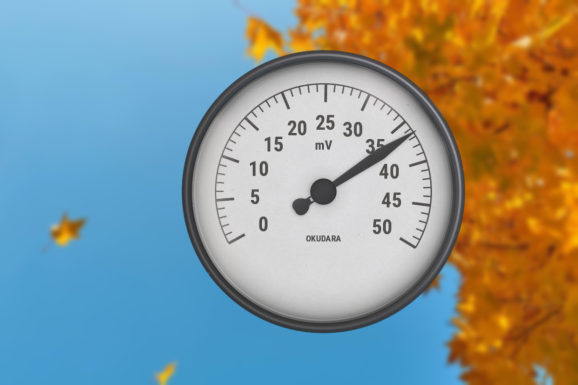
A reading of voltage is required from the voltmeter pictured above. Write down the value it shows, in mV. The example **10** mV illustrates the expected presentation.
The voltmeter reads **36.5** mV
